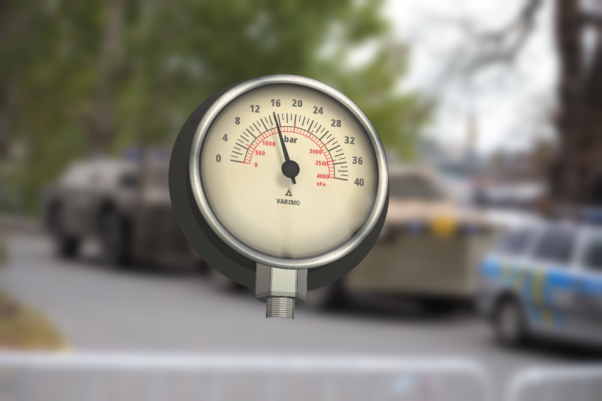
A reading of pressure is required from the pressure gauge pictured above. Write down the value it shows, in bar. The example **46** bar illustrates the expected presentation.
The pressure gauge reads **15** bar
